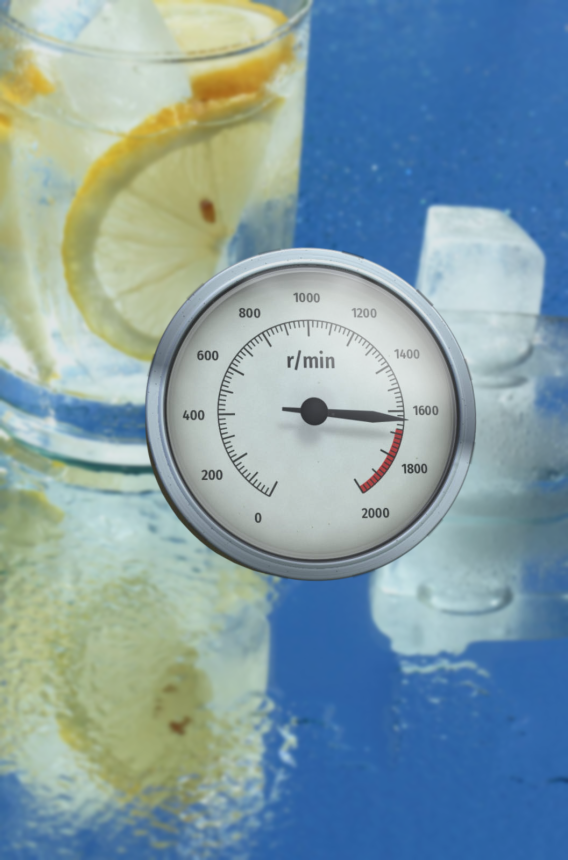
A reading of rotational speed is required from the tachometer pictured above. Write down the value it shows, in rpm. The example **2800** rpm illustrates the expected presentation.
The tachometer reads **1640** rpm
